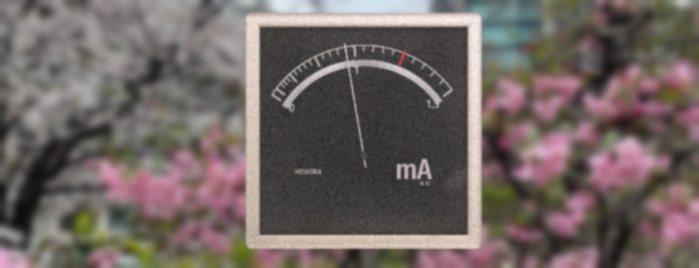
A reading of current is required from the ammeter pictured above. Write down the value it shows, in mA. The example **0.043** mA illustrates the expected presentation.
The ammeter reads **0.95** mA
